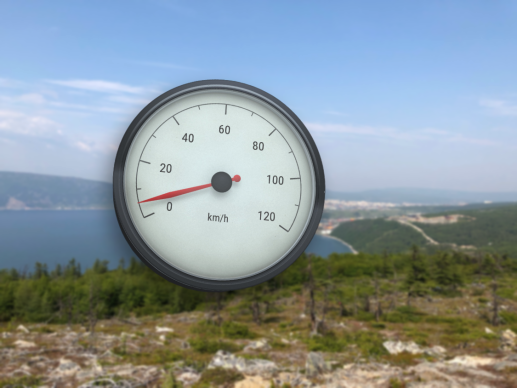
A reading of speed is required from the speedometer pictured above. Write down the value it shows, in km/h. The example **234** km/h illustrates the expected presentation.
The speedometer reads **5** km/h
